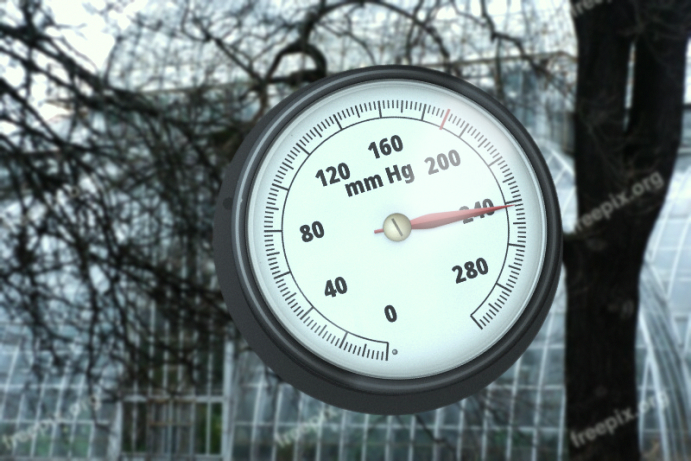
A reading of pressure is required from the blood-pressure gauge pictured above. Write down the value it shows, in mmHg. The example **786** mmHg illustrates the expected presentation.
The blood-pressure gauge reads **242** mmHg
